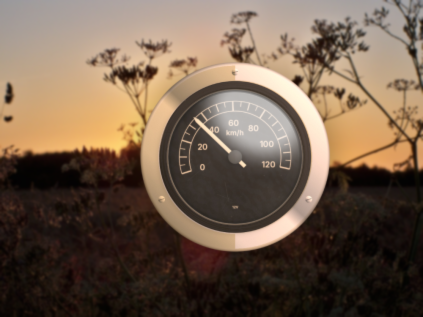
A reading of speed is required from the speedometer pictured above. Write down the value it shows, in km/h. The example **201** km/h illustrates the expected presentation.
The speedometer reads **35** km/h
